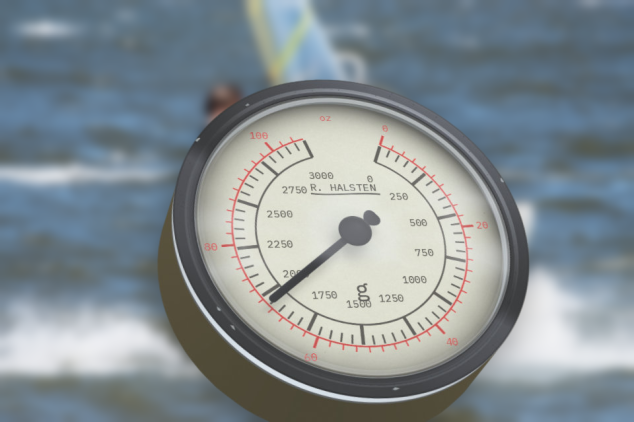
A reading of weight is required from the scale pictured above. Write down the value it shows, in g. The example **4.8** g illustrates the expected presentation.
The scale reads **1950** g
